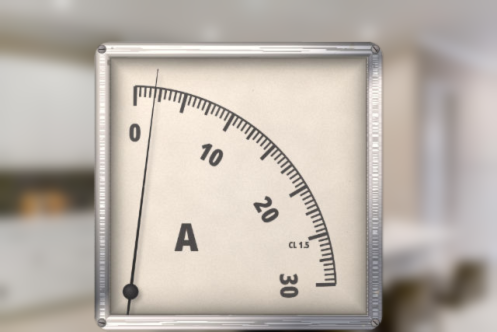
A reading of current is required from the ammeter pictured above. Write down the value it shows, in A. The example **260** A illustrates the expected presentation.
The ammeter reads **2** A
